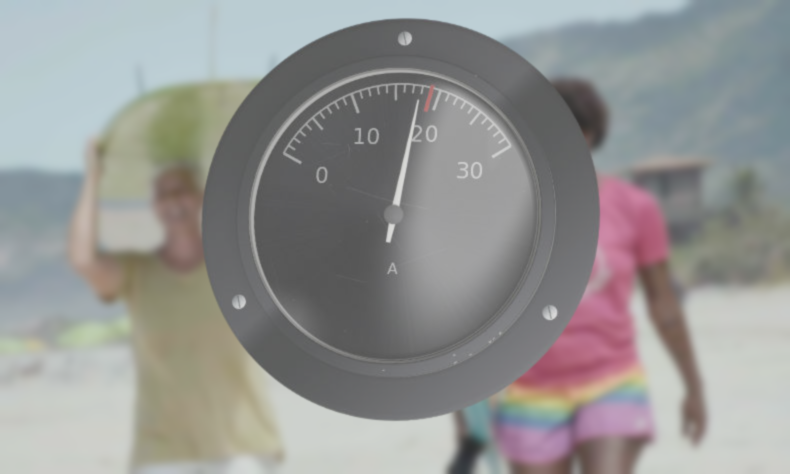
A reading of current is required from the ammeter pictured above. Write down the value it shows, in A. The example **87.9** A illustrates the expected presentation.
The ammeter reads **18** A
